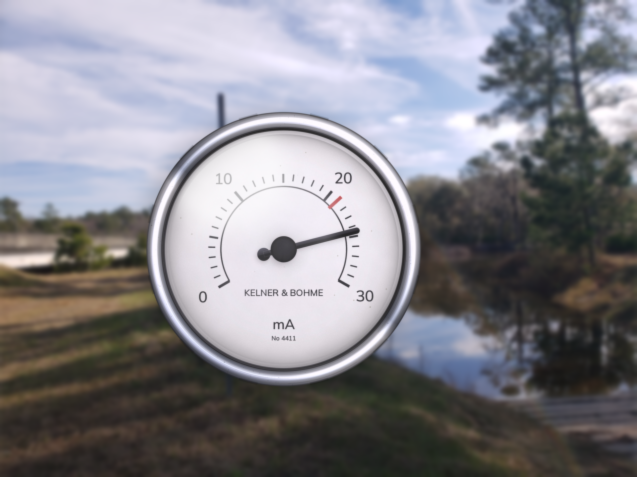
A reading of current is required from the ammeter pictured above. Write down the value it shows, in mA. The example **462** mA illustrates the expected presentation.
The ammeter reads **24.5** mA
